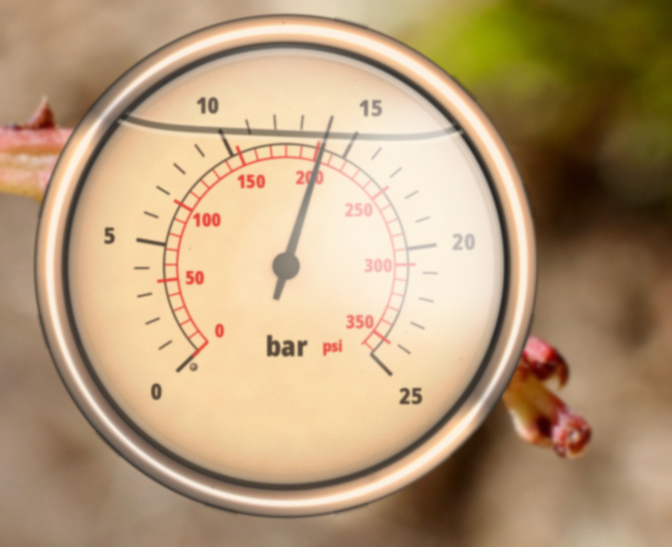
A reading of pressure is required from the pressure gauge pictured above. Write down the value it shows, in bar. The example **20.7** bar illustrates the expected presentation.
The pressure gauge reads **14** bar
